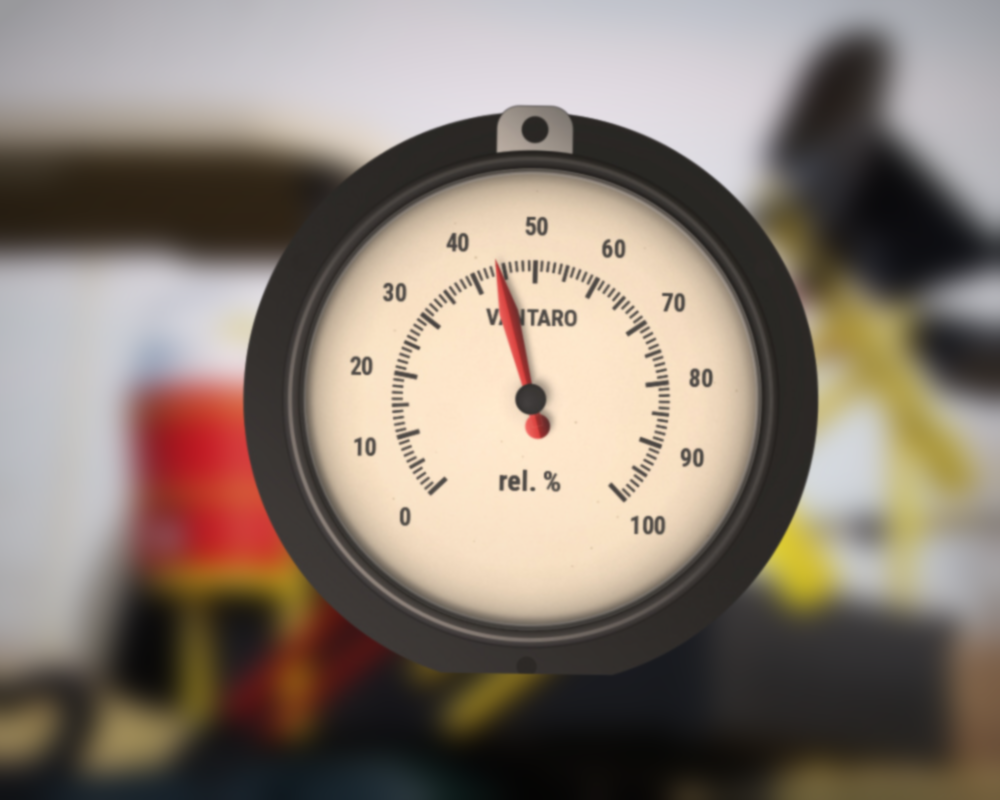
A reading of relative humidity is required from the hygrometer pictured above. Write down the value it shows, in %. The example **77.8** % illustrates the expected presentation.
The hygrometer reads **44** %
